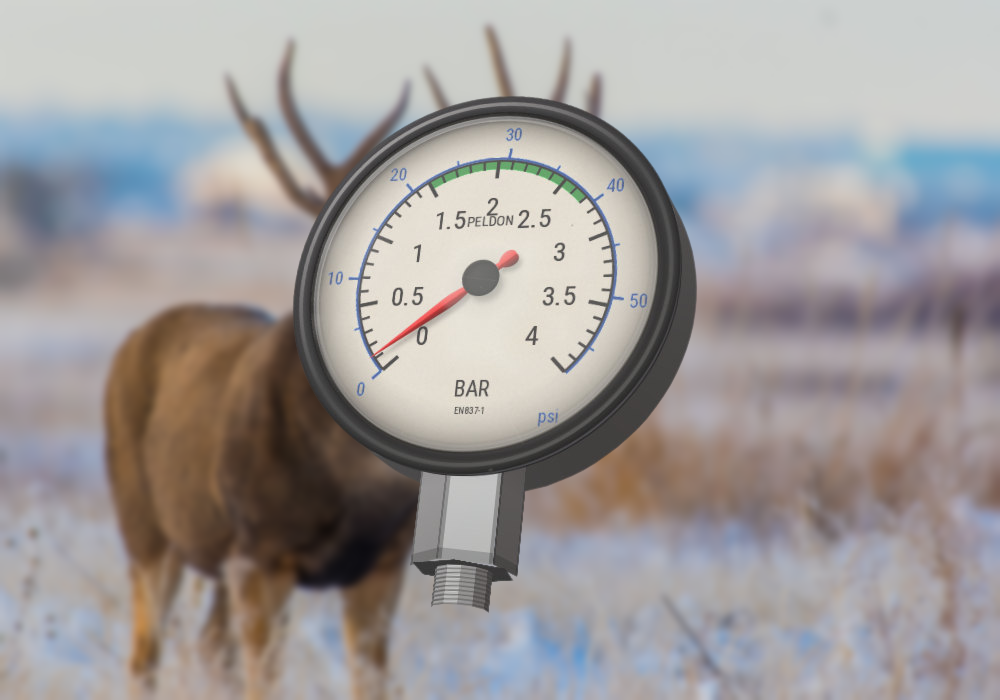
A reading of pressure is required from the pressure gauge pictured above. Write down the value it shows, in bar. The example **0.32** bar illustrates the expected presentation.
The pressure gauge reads **0.1** bar
